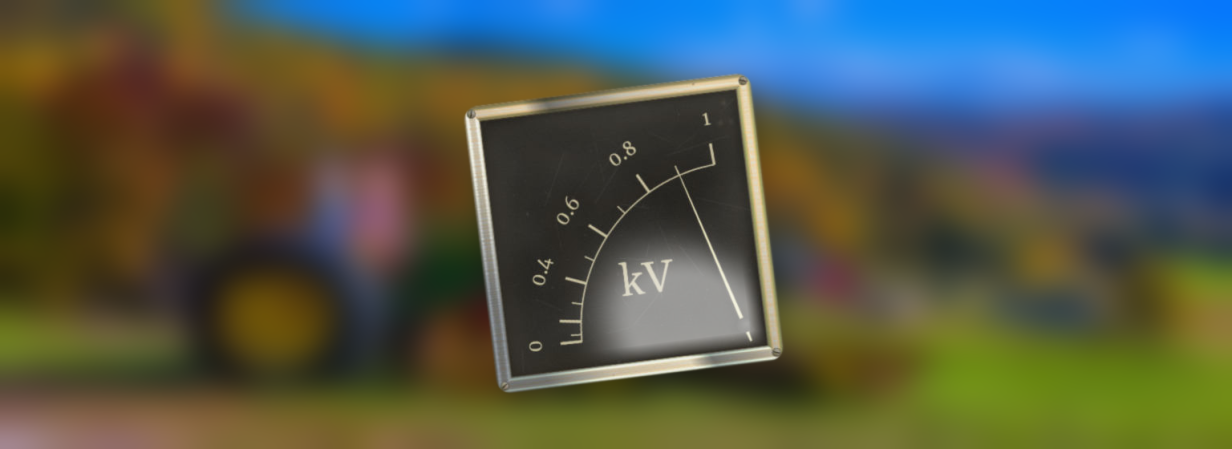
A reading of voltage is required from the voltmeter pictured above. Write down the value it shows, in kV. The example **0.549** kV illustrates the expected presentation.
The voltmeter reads **0.9** kV
